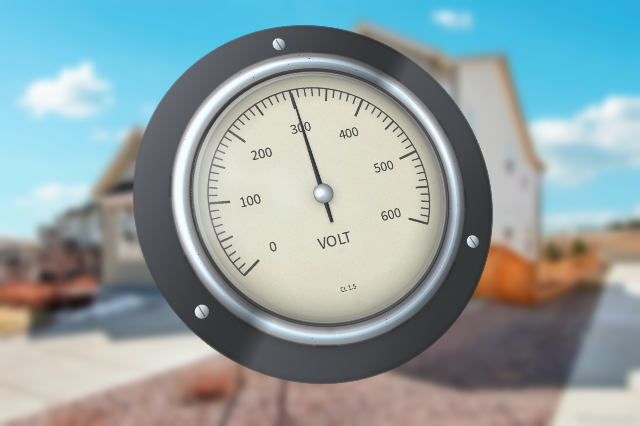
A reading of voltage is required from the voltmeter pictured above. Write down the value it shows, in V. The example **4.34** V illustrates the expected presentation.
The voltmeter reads **300** V
